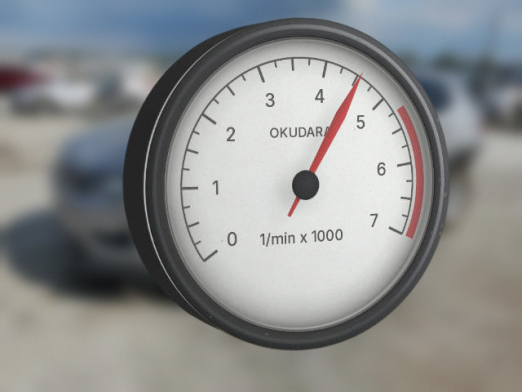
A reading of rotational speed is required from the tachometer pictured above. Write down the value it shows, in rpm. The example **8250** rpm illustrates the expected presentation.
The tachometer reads **4500** rpm
